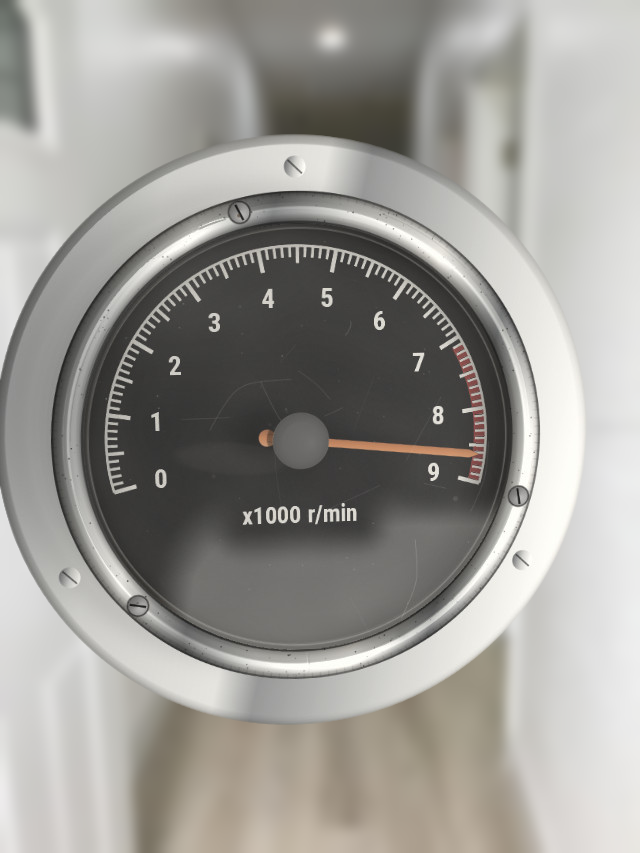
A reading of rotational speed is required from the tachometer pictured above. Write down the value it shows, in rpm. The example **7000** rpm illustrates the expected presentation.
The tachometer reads **8600** rpm
